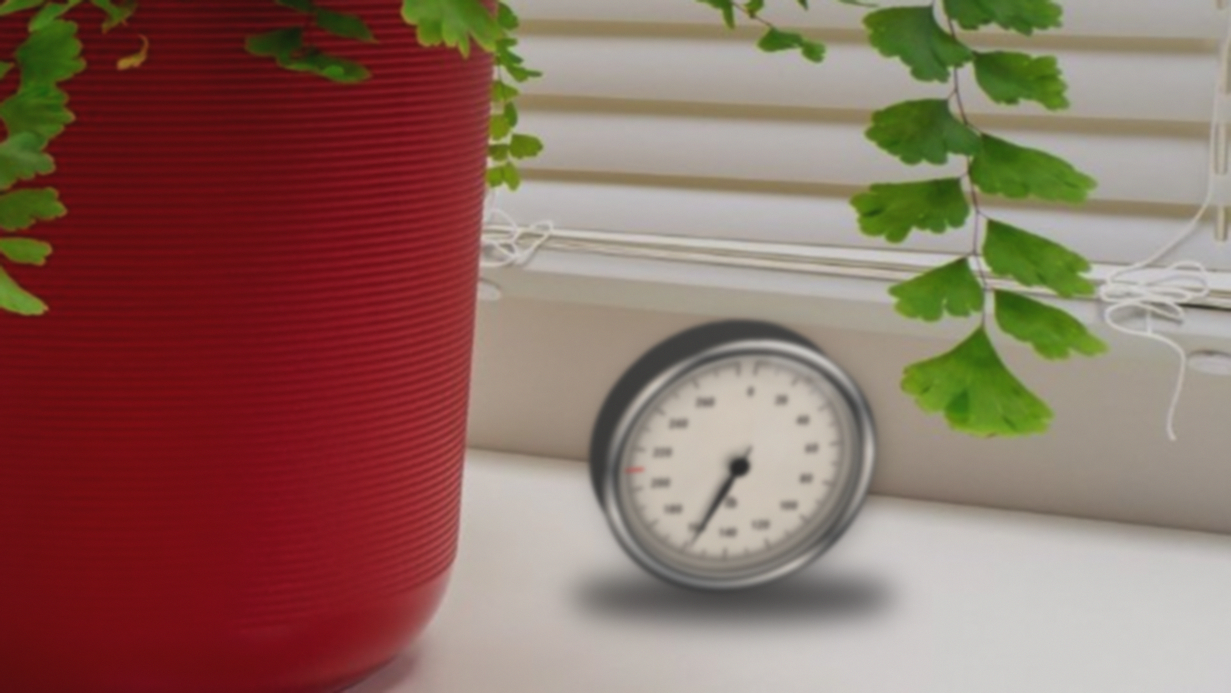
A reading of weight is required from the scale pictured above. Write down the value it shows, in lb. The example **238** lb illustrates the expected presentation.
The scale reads **160** lb
